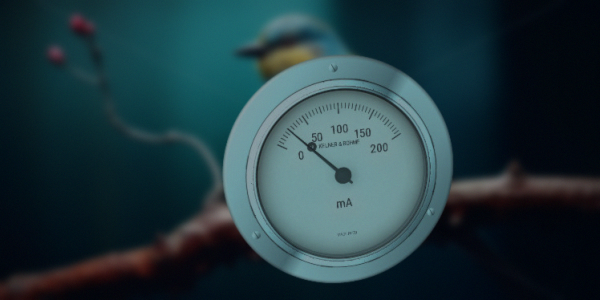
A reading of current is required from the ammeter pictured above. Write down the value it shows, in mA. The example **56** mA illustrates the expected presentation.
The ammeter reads **25** mA
